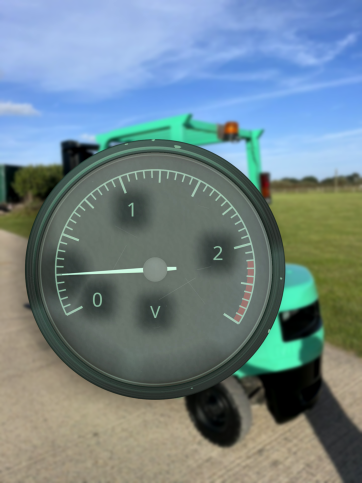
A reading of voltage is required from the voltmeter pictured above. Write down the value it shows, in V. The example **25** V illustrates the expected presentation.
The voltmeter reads **0.25** V
